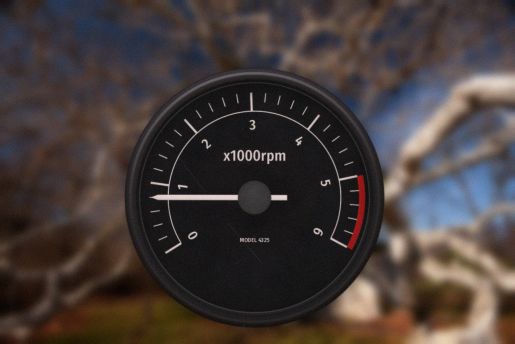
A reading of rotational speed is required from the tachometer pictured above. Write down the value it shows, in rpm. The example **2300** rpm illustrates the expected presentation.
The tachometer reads **800** rpm
